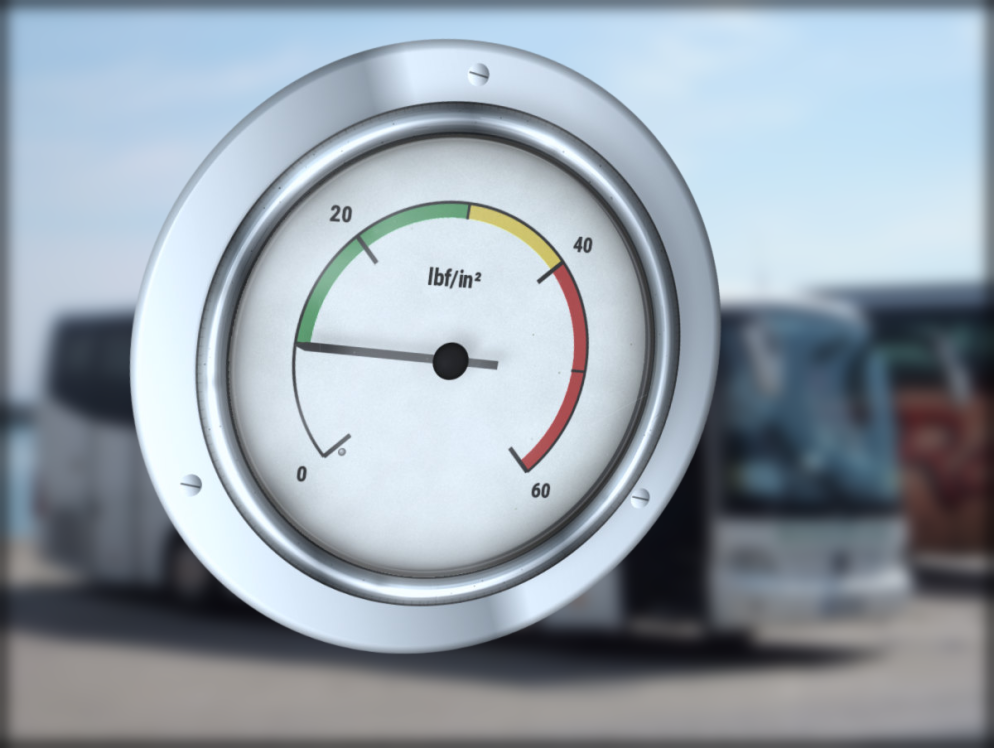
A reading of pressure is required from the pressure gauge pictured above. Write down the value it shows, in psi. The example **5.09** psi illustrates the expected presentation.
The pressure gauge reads **10** psi
